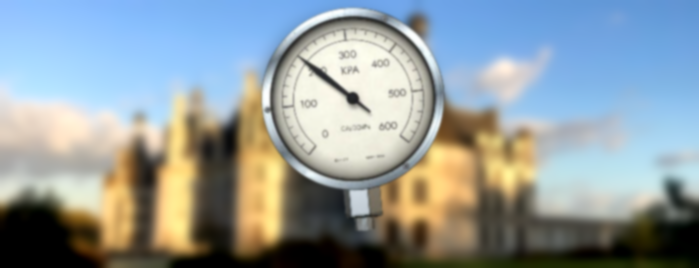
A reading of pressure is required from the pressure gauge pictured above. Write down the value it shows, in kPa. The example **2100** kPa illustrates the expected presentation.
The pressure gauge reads **200** kPa
